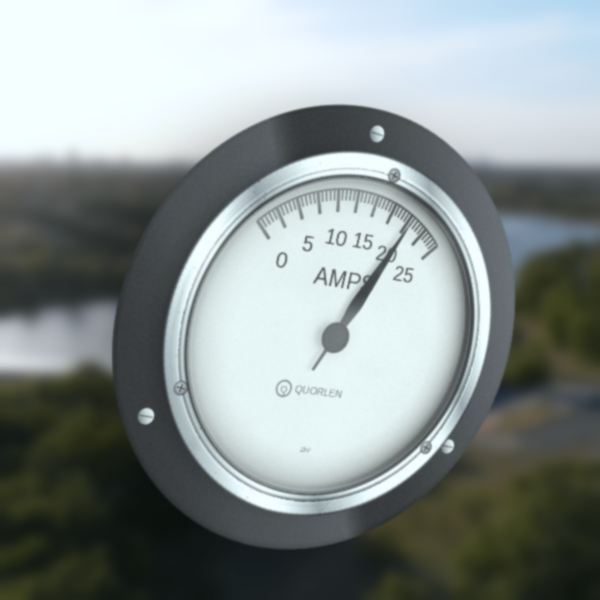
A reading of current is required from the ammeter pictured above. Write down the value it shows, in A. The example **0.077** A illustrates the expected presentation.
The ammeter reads **20** A
